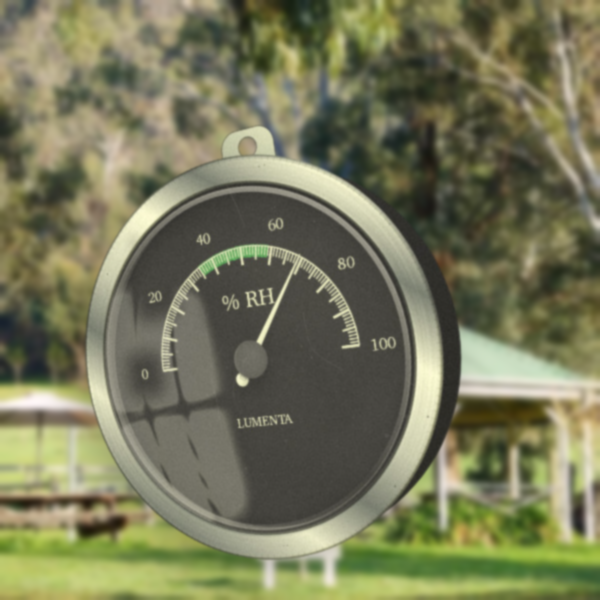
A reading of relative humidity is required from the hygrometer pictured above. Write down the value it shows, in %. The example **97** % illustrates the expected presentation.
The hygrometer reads **70** %
